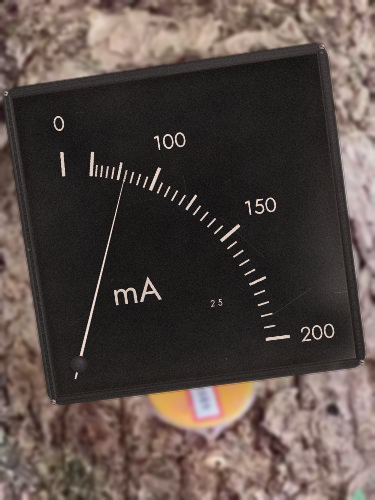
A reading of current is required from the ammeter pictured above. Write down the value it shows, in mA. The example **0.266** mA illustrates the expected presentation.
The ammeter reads **80** mA
